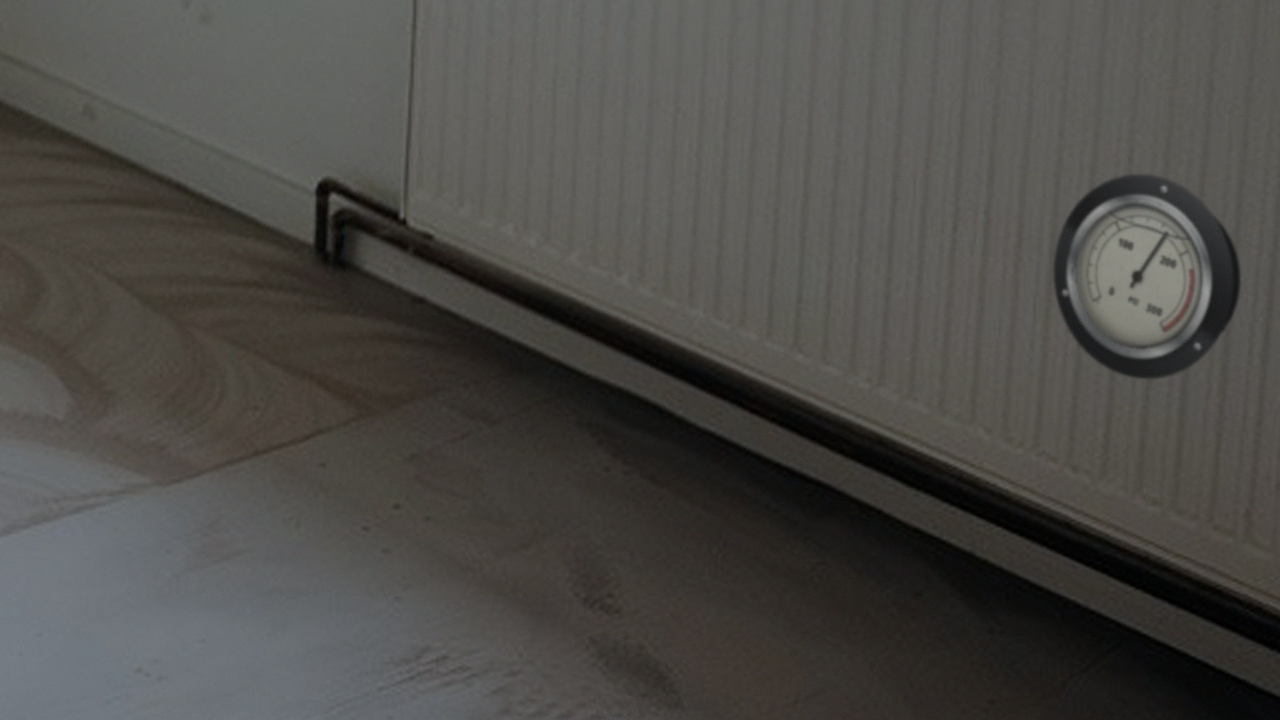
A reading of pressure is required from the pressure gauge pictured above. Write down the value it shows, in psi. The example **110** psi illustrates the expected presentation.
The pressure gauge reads **170** psi
